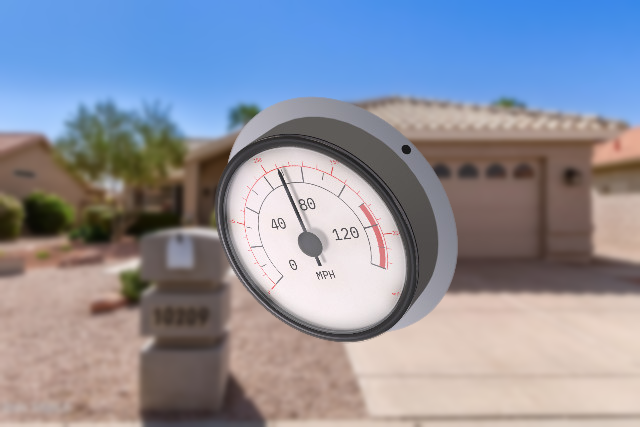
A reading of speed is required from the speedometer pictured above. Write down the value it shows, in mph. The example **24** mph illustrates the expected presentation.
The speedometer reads **70** mph
